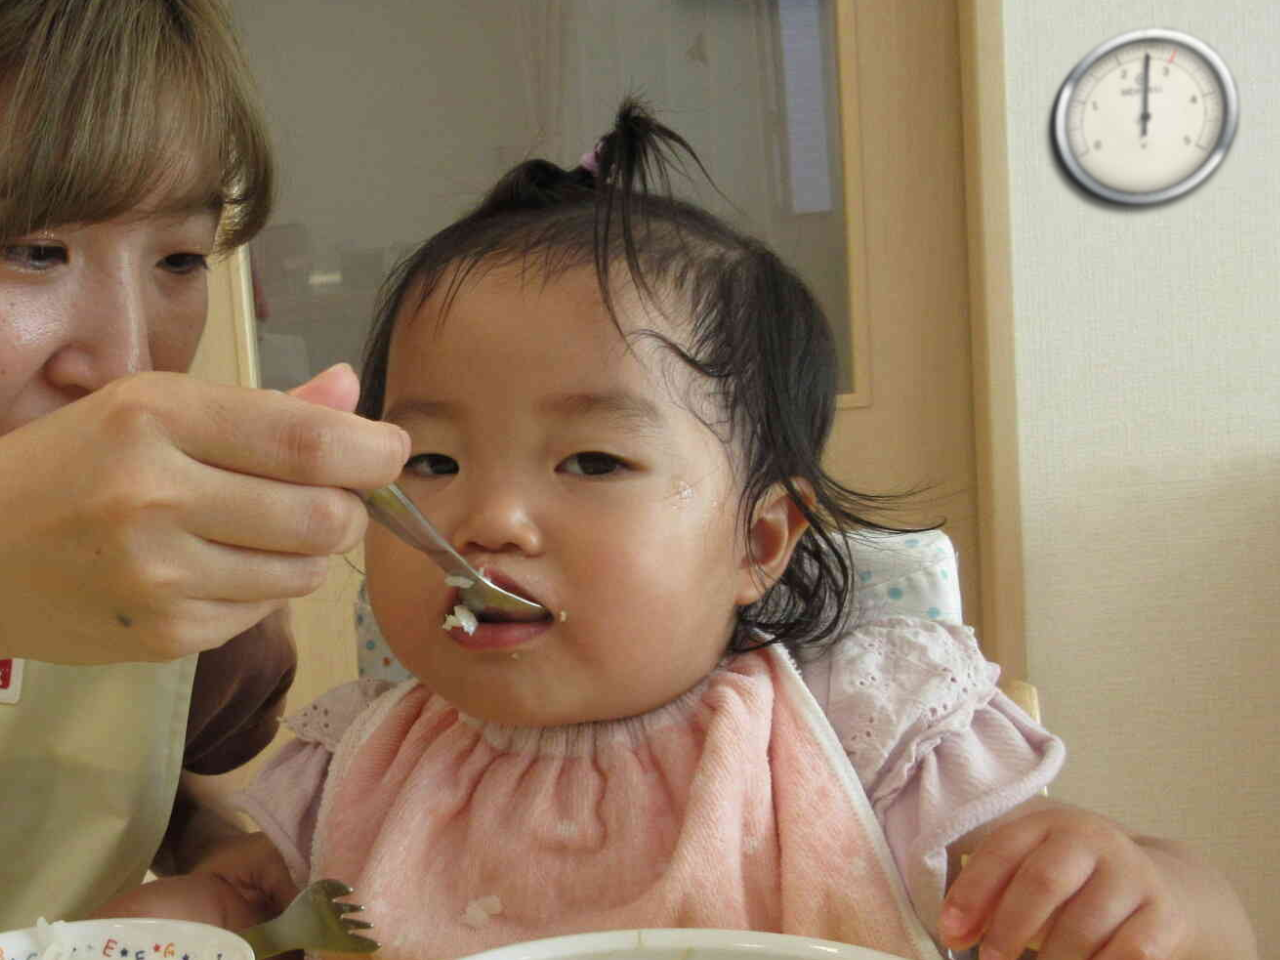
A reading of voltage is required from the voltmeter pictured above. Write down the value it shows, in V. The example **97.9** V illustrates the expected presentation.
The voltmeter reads **2.5** V
